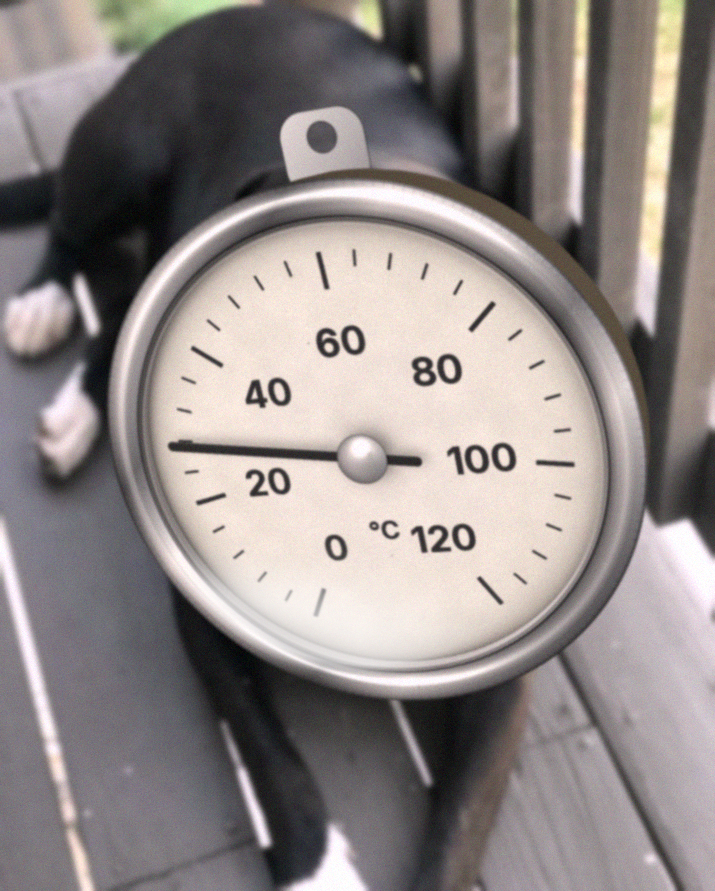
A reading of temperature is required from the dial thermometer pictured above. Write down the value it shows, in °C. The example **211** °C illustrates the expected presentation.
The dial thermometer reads **28** °C
